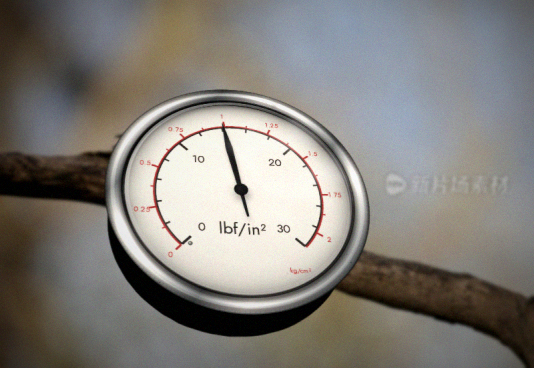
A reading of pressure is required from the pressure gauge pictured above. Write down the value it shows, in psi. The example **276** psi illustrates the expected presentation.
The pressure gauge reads **14** psi
